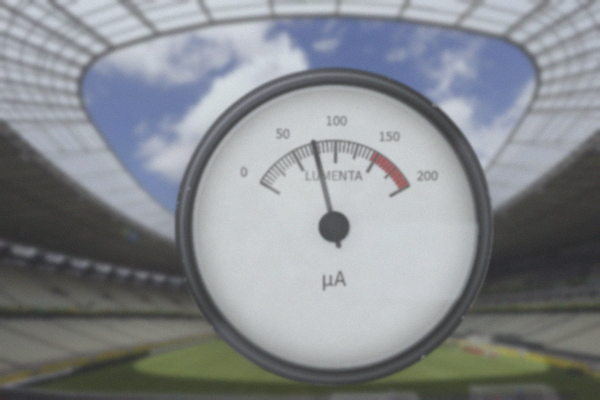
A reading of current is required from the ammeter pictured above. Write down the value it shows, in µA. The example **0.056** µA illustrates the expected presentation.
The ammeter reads **75** µA
